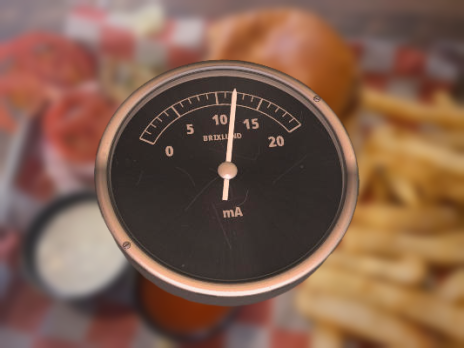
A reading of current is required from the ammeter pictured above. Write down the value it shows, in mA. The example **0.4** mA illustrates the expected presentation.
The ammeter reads **12** mA
